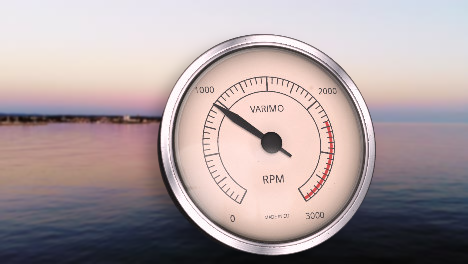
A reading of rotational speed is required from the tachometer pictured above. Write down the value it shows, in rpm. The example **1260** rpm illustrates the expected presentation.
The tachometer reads **950** rpm
